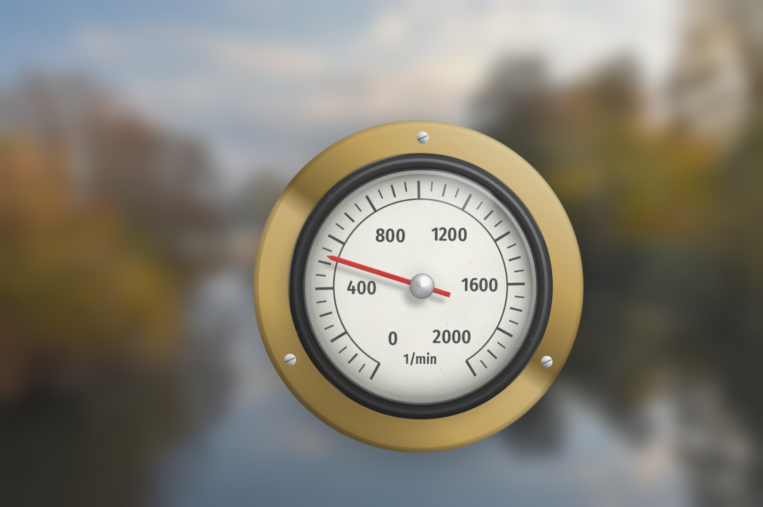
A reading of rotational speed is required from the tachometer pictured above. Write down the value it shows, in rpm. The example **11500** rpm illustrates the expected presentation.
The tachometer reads **525** rpm
